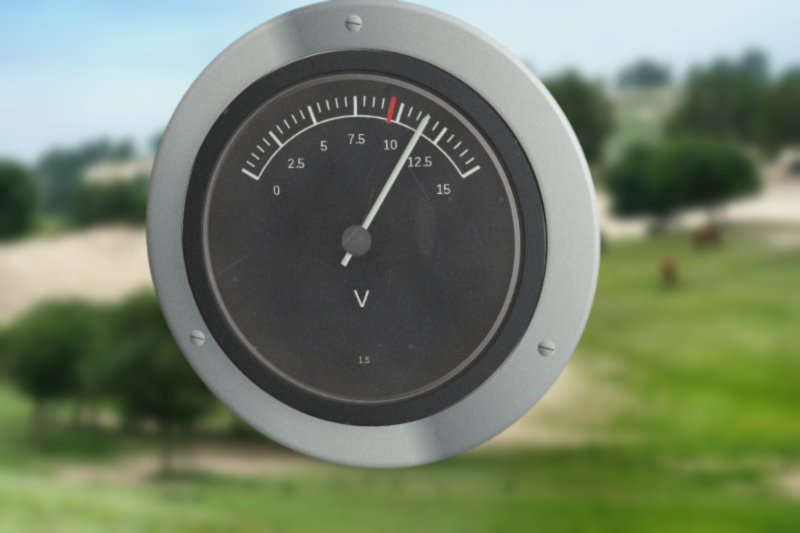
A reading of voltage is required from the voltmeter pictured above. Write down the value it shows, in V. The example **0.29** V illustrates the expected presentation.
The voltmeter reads **11.5** V
